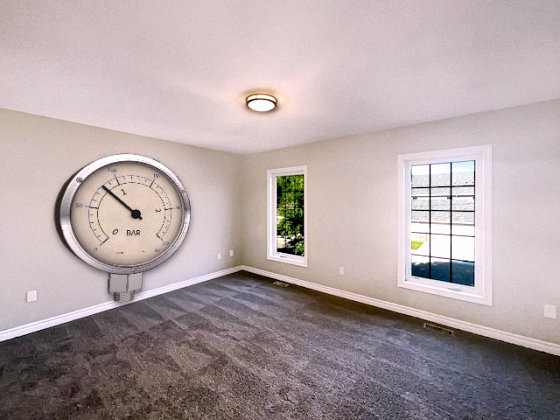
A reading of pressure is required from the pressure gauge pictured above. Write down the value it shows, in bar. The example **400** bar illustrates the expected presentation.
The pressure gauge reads **0.8** bar
